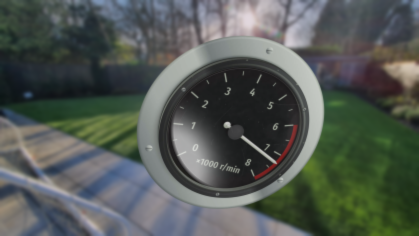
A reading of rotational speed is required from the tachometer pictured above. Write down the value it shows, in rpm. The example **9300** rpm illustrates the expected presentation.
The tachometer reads **7250** rpm
